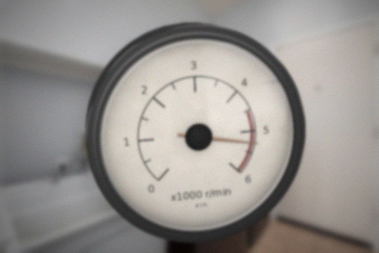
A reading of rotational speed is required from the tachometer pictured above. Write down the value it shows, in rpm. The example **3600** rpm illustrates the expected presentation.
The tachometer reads **5250** rpm
